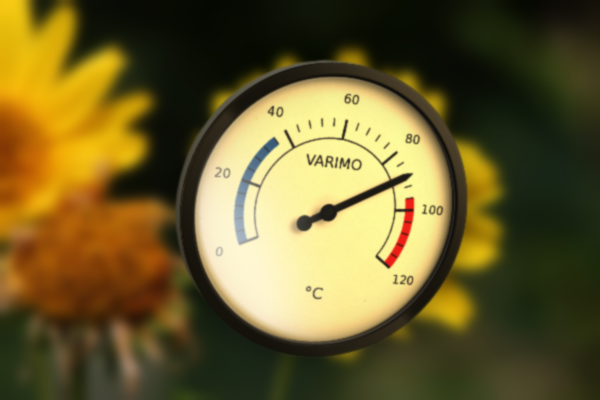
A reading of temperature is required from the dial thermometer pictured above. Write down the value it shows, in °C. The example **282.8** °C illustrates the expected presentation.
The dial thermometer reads **88** °C
